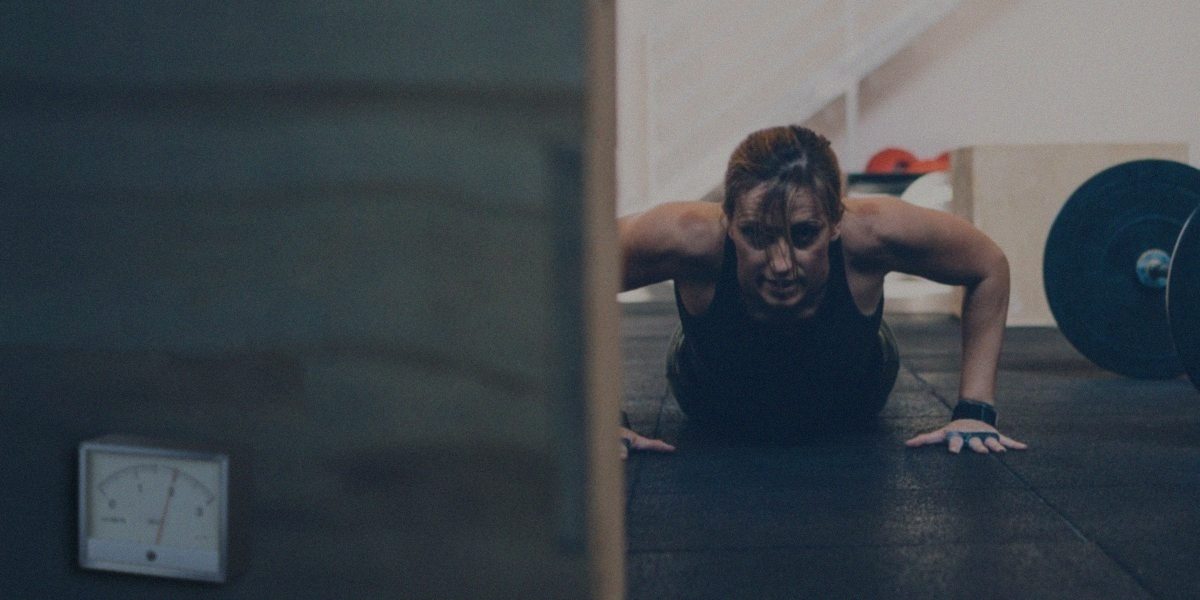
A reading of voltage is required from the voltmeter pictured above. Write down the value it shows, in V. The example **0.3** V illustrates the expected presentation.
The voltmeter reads **2** V
